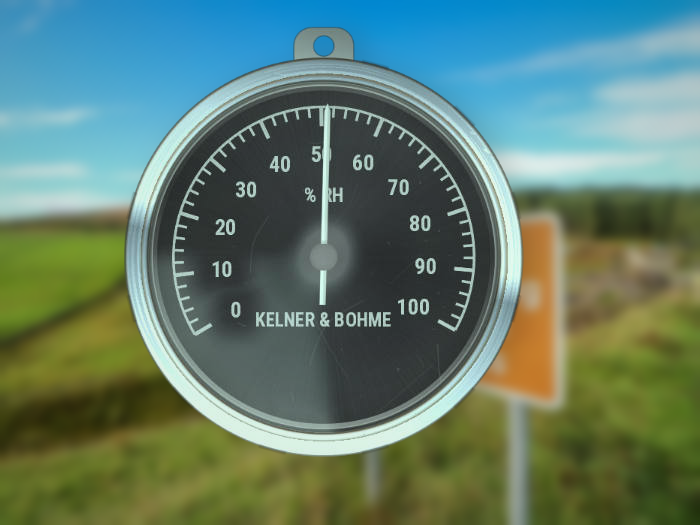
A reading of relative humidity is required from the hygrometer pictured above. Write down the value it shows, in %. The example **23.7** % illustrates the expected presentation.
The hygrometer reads **51** %
